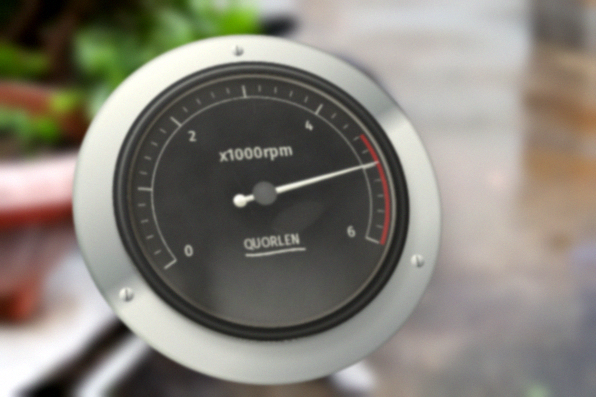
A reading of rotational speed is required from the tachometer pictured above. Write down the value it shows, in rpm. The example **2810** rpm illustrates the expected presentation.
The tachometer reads **5000** rpm
